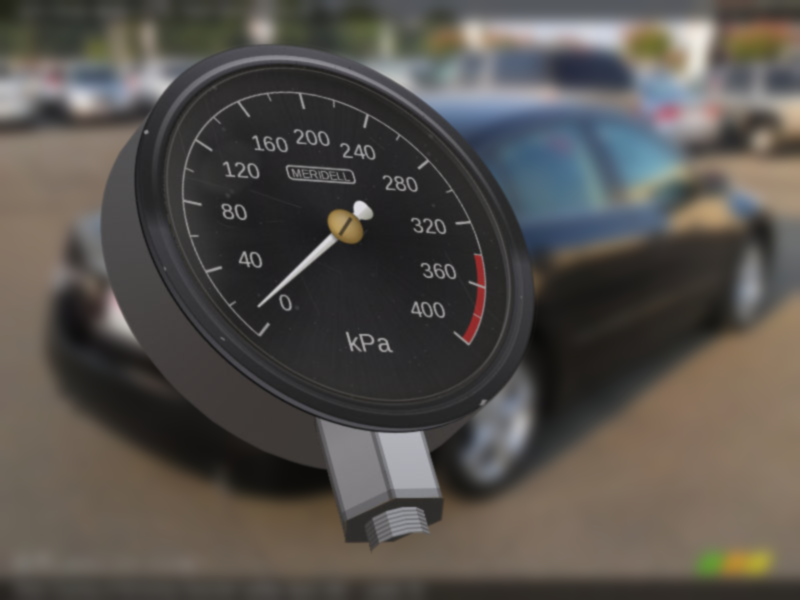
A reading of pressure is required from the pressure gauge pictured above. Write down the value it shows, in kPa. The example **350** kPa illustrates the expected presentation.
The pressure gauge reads **10** kPa
